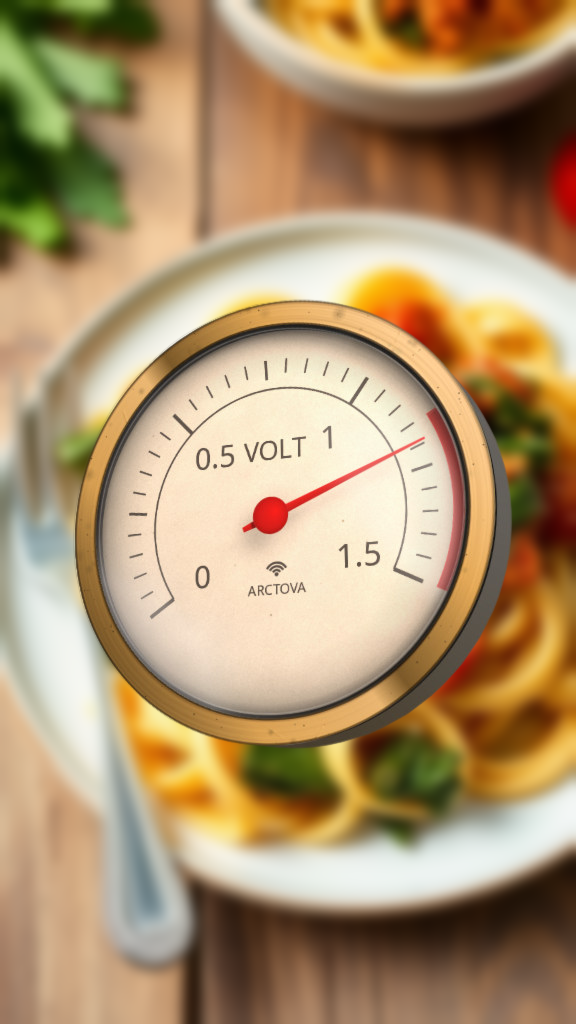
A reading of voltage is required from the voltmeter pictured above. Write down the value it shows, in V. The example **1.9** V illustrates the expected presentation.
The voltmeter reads **1.2** V
